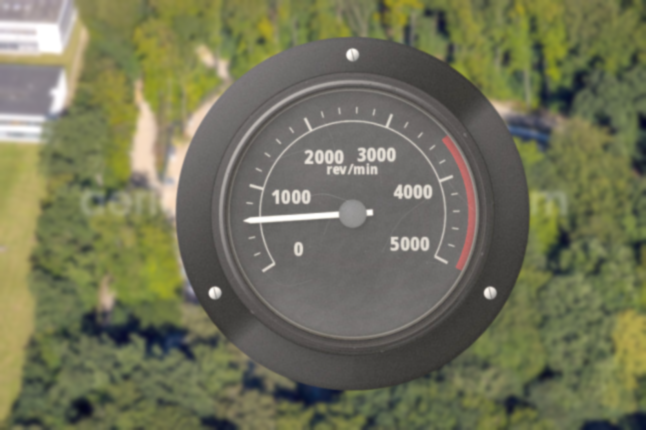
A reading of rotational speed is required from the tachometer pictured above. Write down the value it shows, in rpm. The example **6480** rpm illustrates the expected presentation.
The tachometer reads **600** rpm
